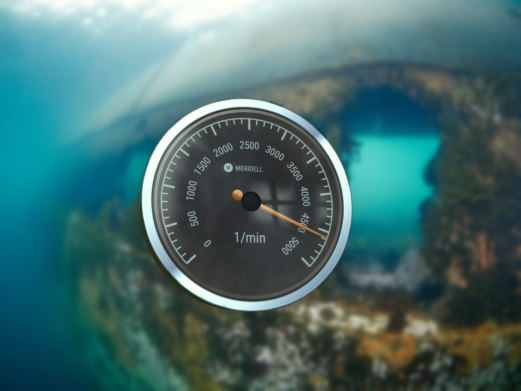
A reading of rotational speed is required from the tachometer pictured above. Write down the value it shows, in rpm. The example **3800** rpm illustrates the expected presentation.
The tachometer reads **4600** rpm
